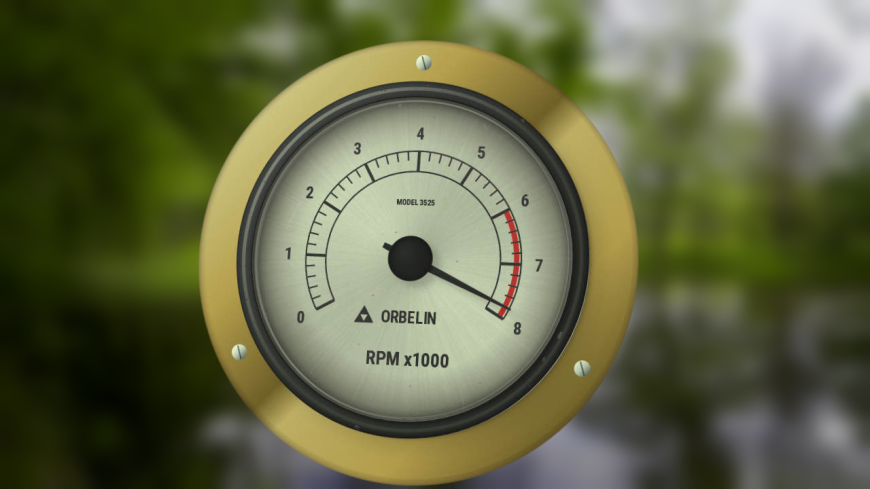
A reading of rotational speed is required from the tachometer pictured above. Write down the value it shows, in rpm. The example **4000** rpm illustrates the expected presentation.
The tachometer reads **7800** rpm
